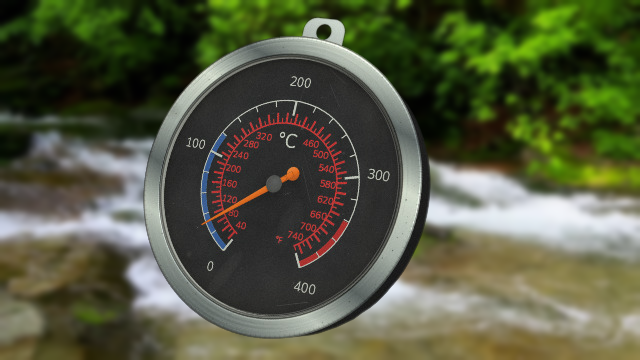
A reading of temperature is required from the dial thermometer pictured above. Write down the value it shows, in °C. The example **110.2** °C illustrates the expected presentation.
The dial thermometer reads **30** °C
